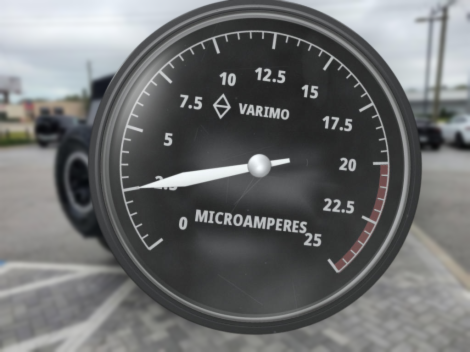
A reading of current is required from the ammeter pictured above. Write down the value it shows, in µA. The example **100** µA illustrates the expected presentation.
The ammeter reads **2.5** µA
